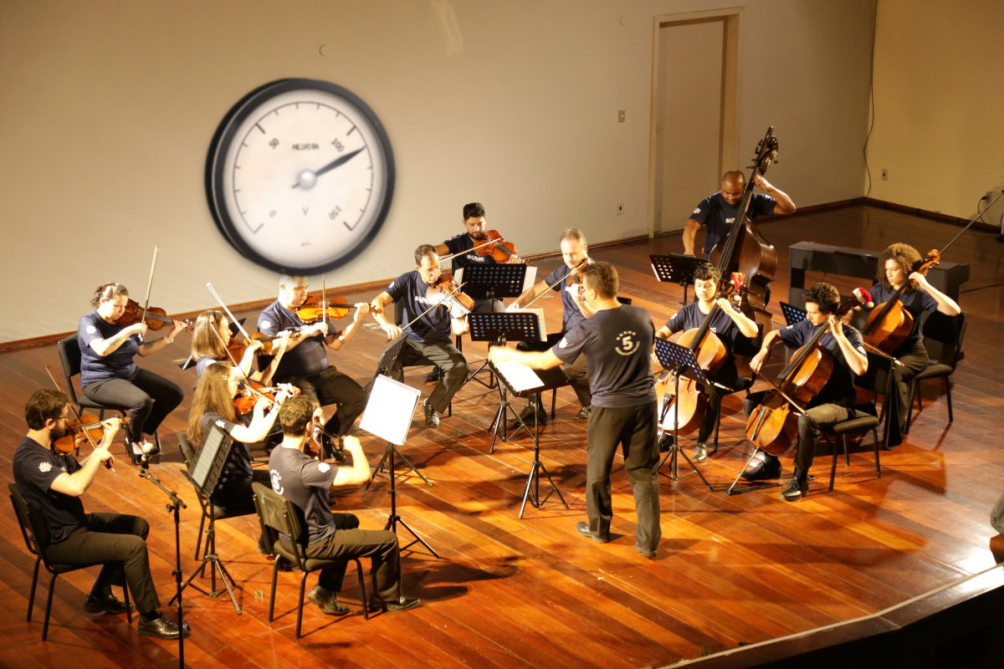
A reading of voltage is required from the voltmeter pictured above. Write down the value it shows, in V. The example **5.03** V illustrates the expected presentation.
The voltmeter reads **110** V
